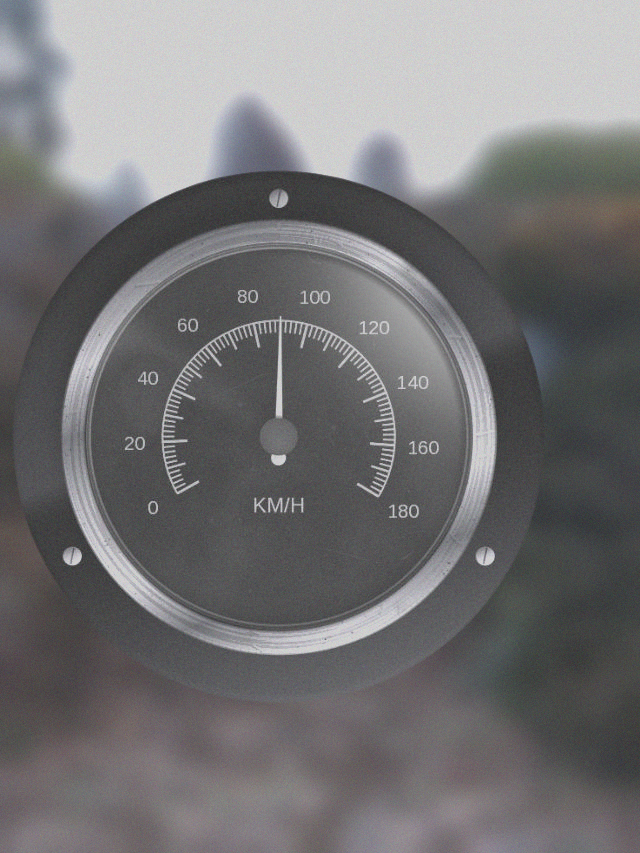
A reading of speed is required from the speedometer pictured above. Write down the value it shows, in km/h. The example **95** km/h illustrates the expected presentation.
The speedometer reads **90** km/h
